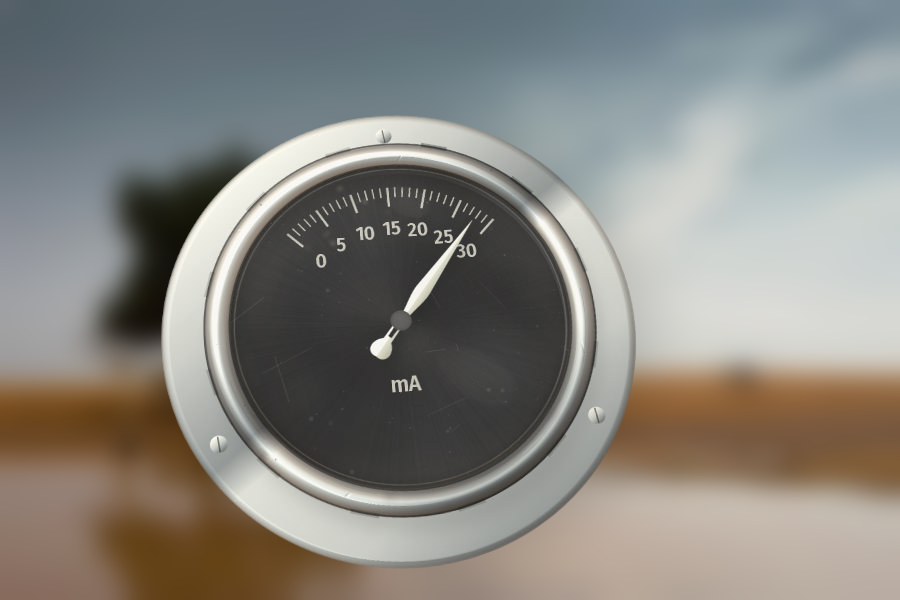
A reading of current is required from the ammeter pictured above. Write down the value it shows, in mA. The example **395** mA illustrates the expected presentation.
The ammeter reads **28** mA
